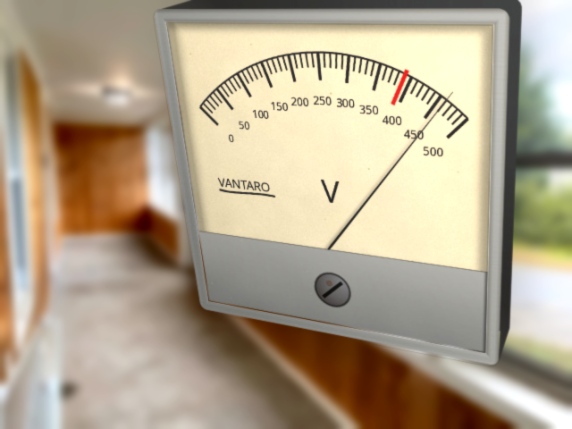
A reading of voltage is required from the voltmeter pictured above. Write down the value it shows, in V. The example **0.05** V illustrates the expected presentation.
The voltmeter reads **460** V
